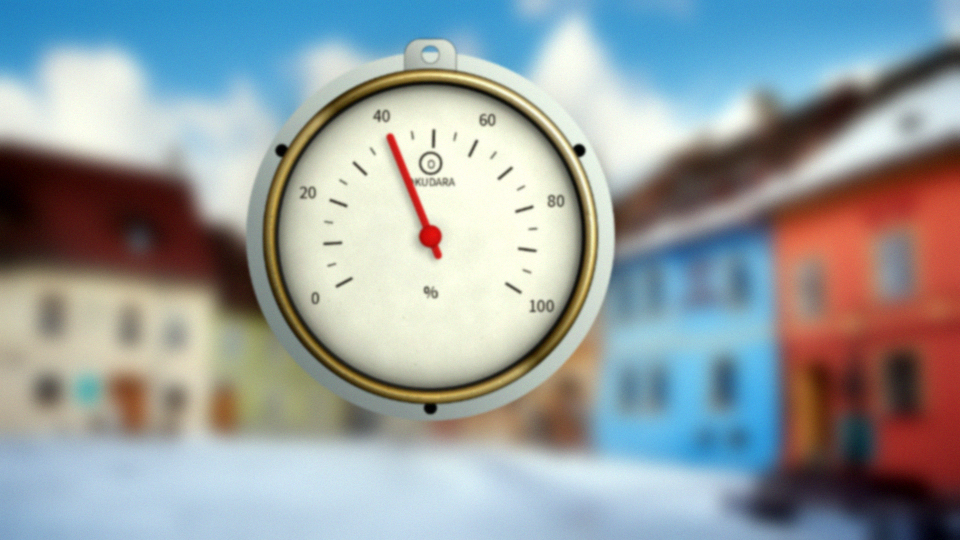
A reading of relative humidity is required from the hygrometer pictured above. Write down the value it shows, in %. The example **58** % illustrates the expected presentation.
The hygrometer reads **40** %
